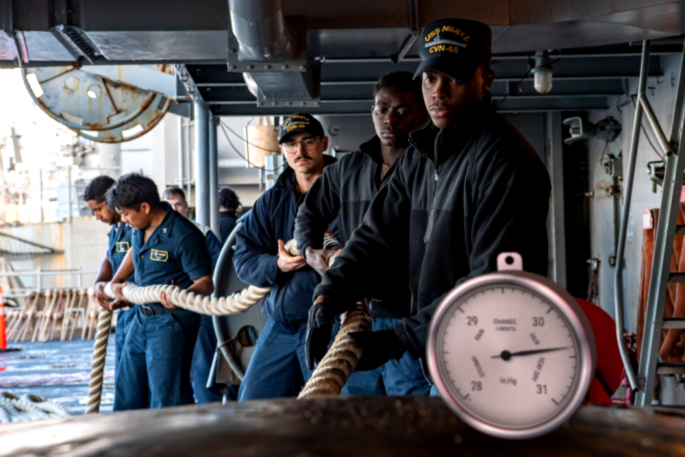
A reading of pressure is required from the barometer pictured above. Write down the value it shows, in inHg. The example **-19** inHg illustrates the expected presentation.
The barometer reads **30.4** inHg
